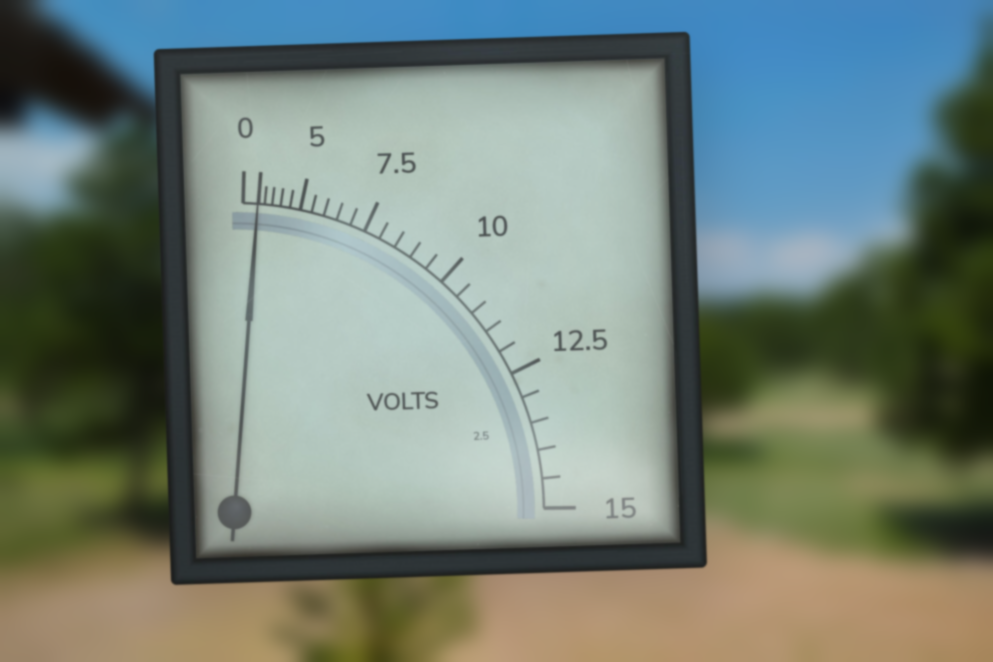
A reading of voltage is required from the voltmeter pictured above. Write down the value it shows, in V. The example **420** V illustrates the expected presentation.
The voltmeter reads **2.5** V
